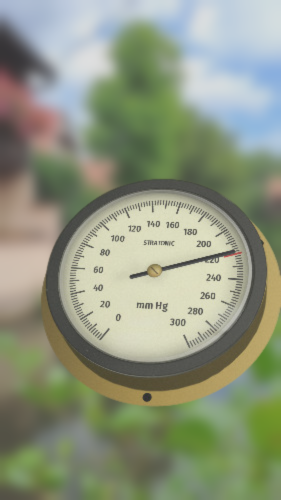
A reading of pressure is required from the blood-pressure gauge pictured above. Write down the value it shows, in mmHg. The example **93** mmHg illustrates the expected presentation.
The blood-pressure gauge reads **220** mmHg
